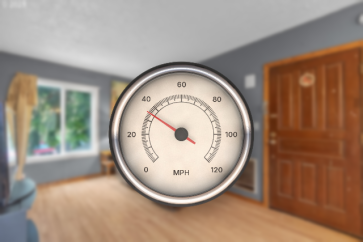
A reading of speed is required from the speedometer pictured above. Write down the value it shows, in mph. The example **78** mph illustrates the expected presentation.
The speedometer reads **35** mph
